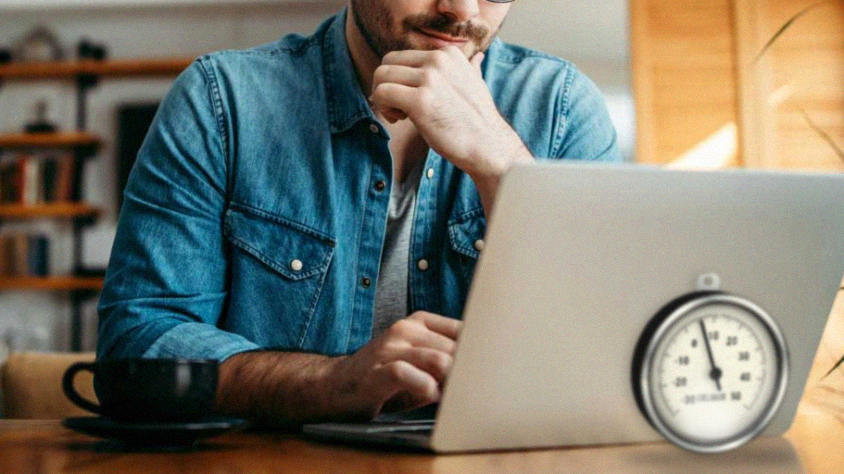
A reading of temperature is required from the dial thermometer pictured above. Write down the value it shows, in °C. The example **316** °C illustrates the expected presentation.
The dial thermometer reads **5** °C
